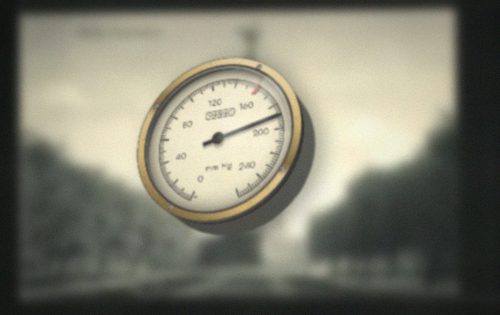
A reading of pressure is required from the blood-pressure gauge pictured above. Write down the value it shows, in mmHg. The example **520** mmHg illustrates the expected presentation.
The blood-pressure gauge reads **190** mmHg
